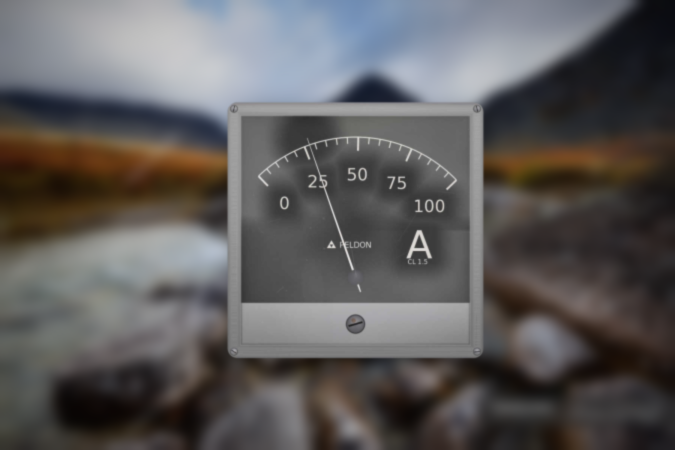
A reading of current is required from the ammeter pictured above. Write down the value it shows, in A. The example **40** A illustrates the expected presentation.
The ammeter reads **27.5** A
